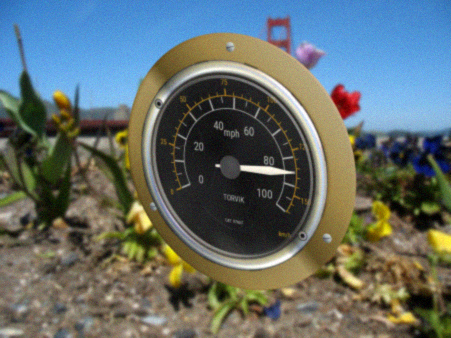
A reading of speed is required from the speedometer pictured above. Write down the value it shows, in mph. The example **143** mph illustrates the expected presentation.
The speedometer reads **85** mph
